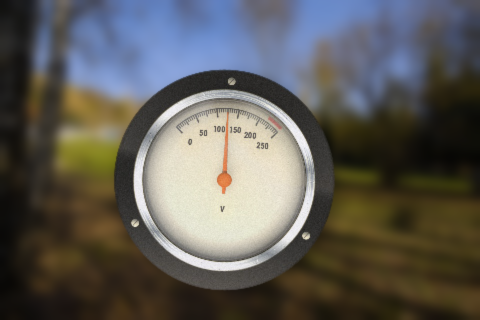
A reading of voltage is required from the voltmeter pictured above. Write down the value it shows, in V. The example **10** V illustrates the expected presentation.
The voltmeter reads **125** V
